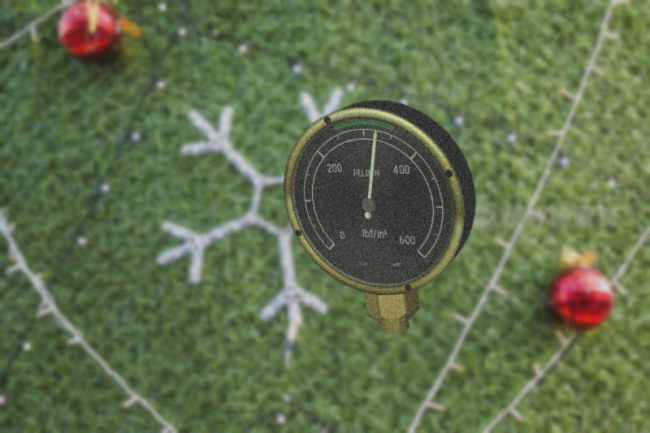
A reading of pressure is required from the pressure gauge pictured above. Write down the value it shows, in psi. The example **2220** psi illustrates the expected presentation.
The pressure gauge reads **325** psi
